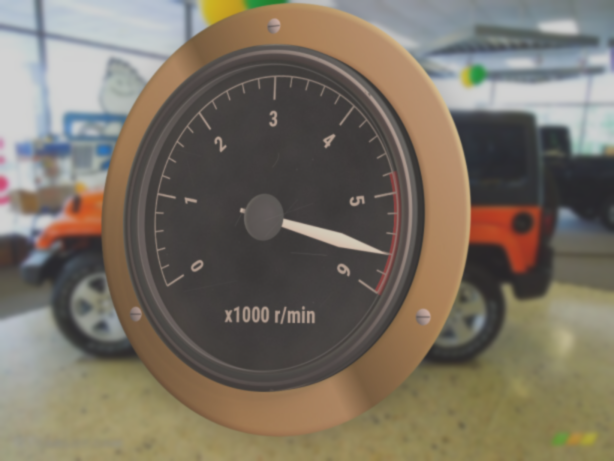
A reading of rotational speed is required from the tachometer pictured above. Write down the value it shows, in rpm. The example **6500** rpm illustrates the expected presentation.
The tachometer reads **5600** rpm
